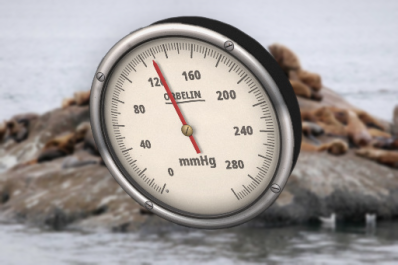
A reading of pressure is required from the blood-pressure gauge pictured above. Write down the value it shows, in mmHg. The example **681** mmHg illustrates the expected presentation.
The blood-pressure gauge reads **130** mmHg
